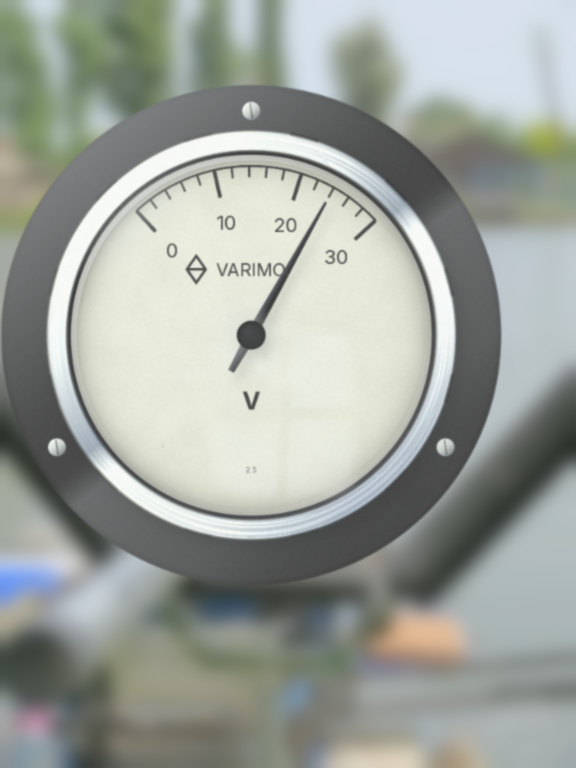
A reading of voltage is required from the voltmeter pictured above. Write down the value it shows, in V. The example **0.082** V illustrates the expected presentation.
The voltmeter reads **24** V
